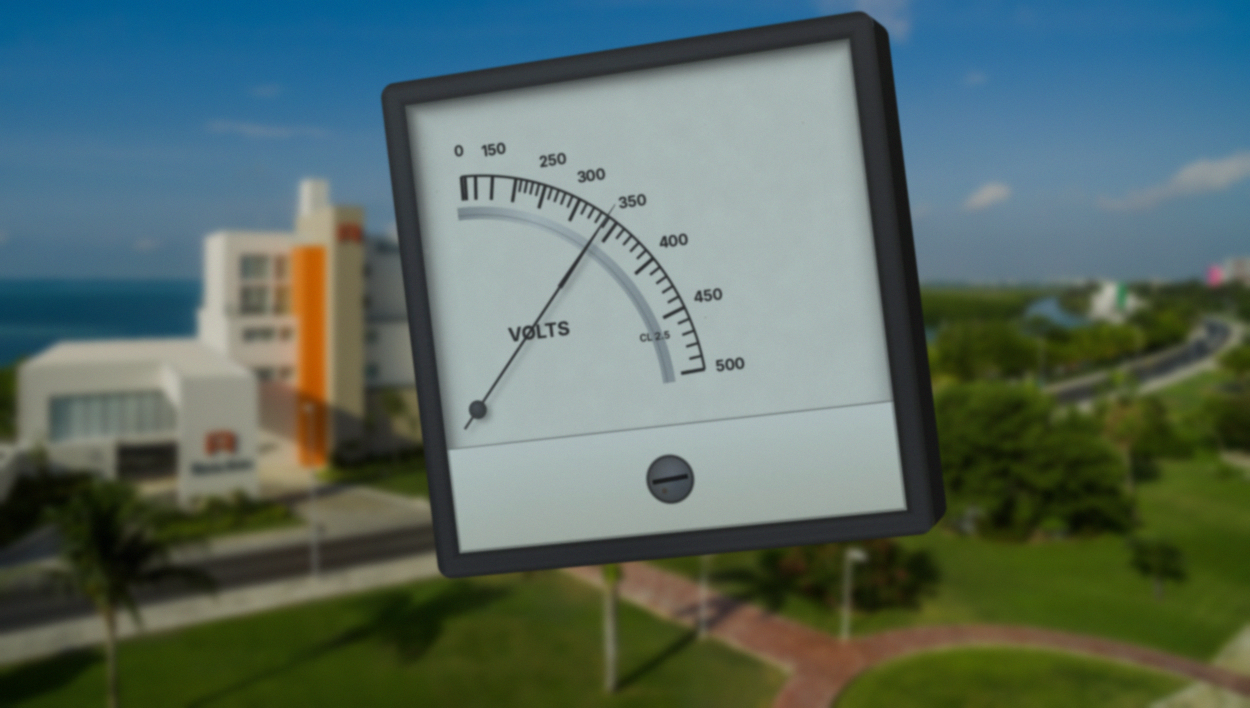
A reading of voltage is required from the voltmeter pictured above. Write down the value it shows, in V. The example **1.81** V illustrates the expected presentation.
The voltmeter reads **340** V
